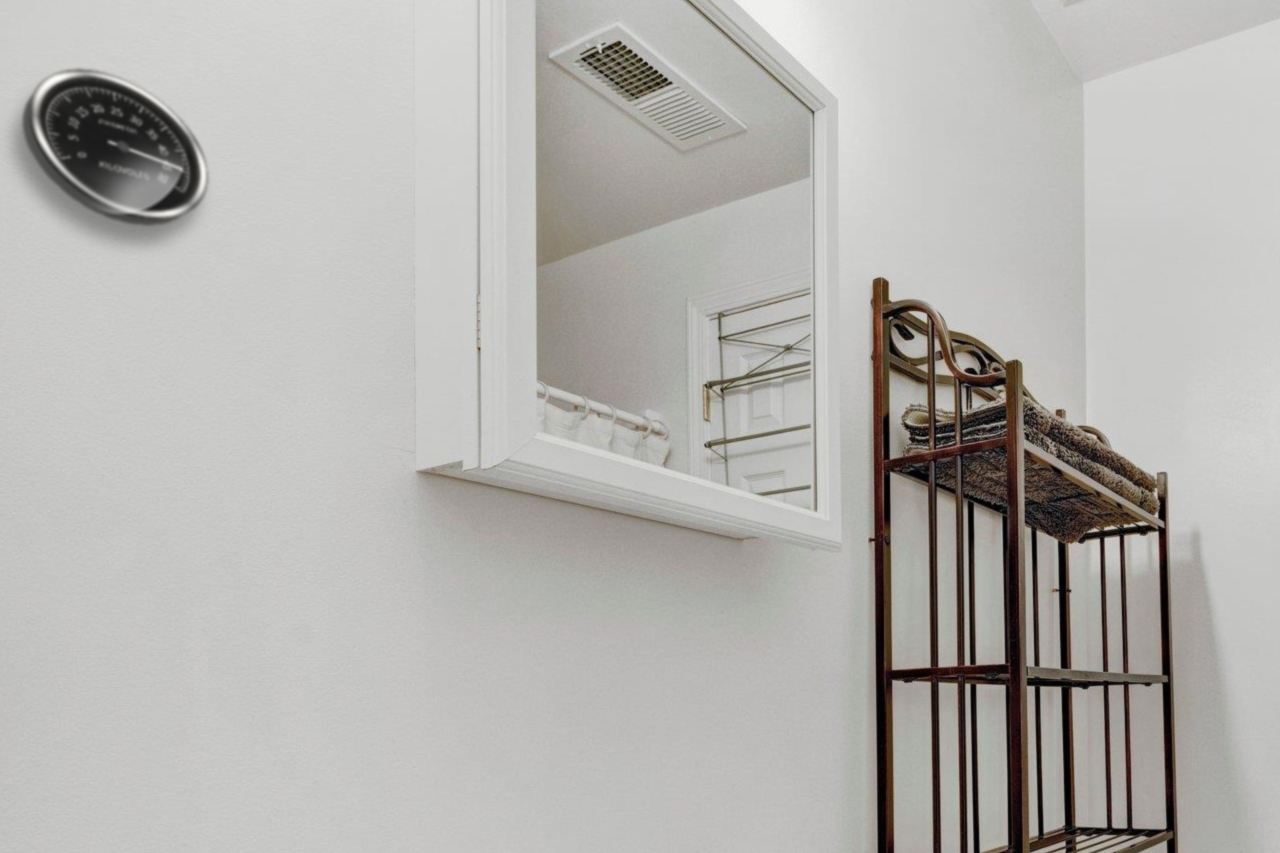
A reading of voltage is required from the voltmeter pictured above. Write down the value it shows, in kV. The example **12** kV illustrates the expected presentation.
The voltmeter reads **45** kV
